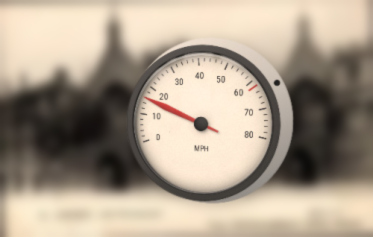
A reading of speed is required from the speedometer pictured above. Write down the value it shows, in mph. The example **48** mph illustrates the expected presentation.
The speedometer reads **16** mph
